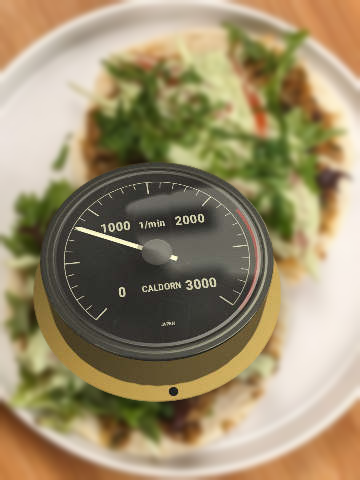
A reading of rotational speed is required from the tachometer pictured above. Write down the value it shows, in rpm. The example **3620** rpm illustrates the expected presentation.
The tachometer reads **800** rpm
